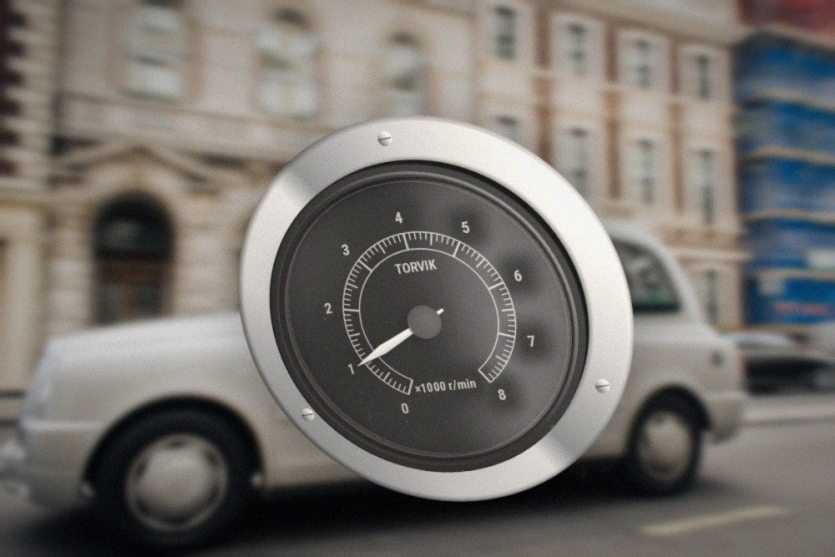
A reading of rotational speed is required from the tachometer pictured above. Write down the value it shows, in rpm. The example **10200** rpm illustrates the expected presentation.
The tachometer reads **1000** rpm
